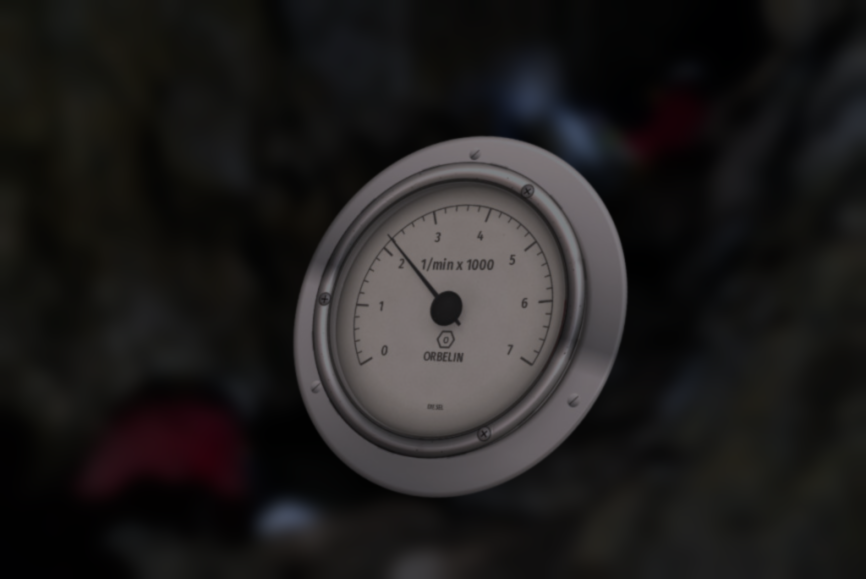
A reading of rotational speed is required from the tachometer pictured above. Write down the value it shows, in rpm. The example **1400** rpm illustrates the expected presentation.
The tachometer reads **2200** rpm
